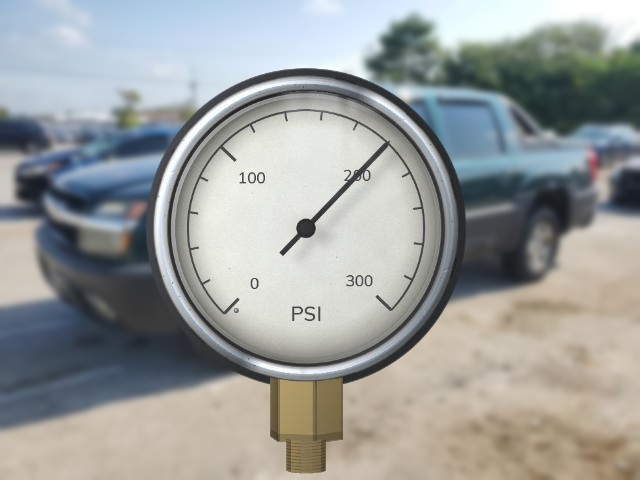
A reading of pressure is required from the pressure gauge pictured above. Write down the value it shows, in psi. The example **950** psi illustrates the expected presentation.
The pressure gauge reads **200** psi
